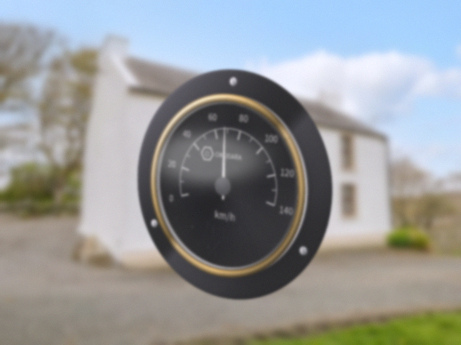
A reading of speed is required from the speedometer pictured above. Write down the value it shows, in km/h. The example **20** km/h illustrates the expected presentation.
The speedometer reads **70** km/h
